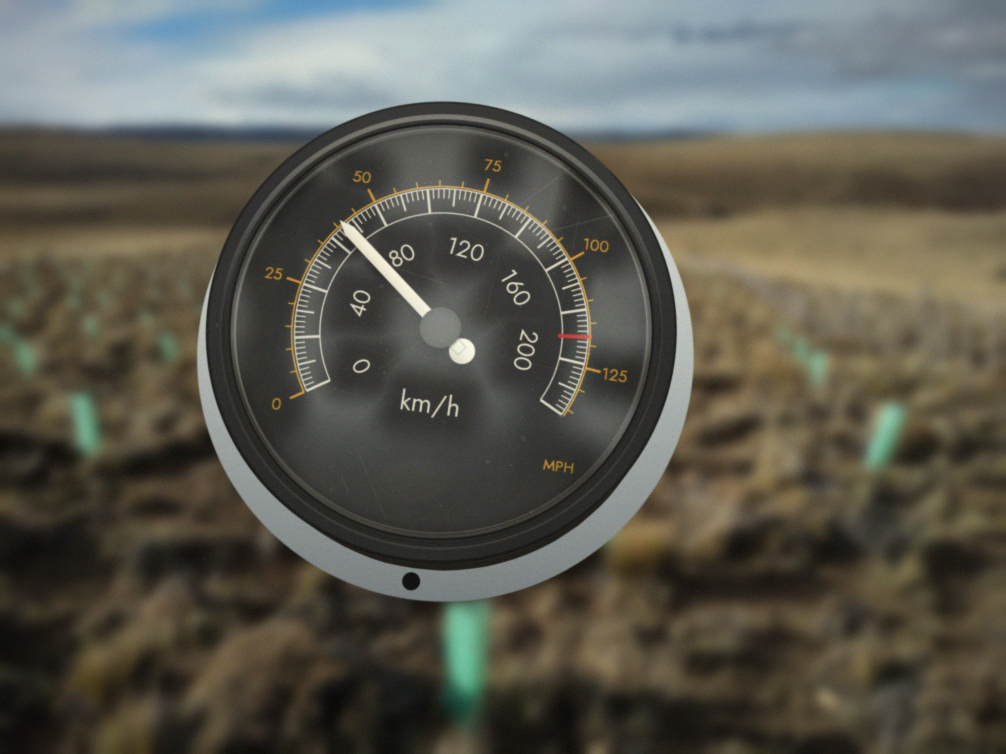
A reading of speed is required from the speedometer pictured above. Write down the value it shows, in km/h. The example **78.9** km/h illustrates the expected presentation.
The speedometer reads **66** km/h
